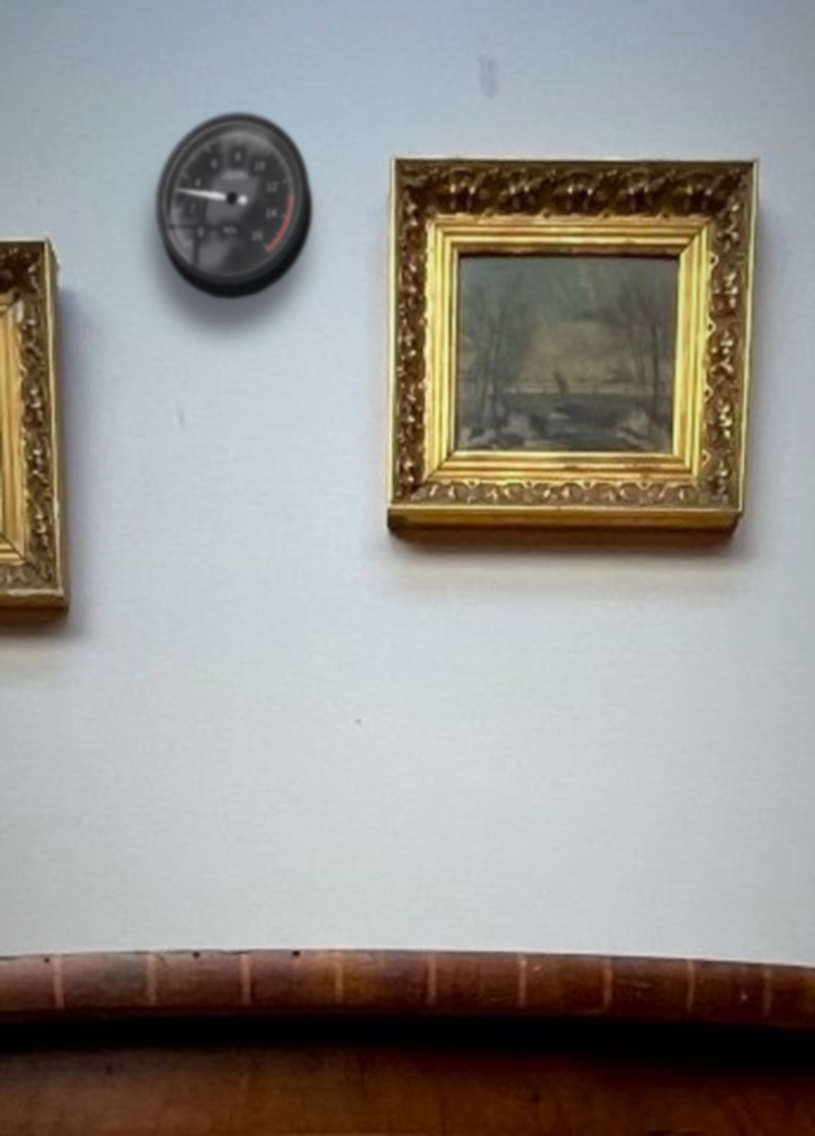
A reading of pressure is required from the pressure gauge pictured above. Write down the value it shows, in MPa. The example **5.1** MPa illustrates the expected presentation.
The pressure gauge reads **3** MPa
